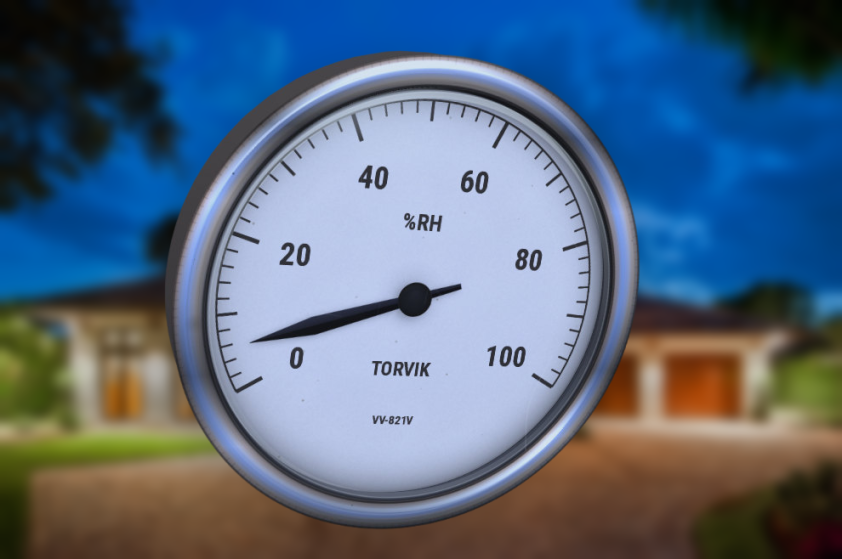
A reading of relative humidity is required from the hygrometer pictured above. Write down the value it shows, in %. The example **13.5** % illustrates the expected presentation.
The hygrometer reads **6** %
